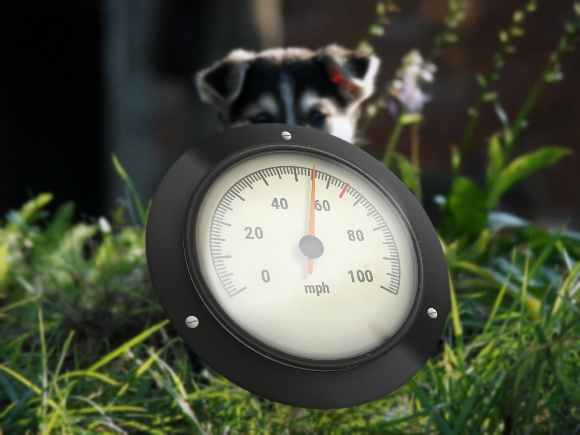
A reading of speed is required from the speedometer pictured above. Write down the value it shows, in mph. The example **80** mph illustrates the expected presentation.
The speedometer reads **55** mph
